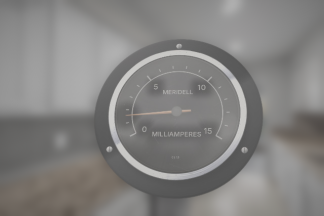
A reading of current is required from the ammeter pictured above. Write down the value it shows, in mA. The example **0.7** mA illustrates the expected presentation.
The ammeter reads **1.5** mA
